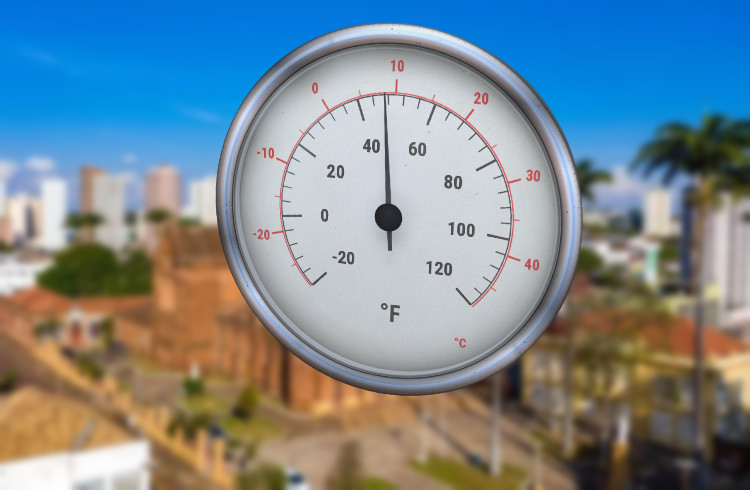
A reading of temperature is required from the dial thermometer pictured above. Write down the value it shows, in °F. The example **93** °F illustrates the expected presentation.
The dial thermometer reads **48** °F
